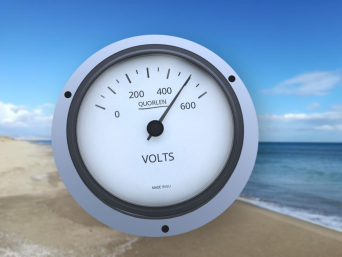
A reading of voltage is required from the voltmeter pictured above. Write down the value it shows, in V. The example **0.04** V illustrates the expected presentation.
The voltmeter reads **500** V
